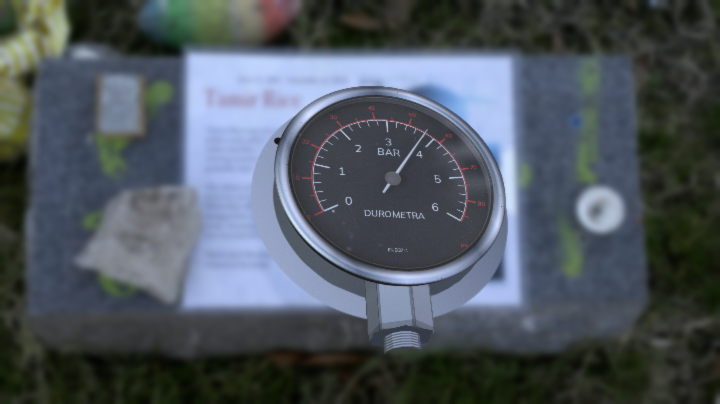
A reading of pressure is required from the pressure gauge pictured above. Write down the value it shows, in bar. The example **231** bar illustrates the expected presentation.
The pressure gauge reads **3.8** bar
